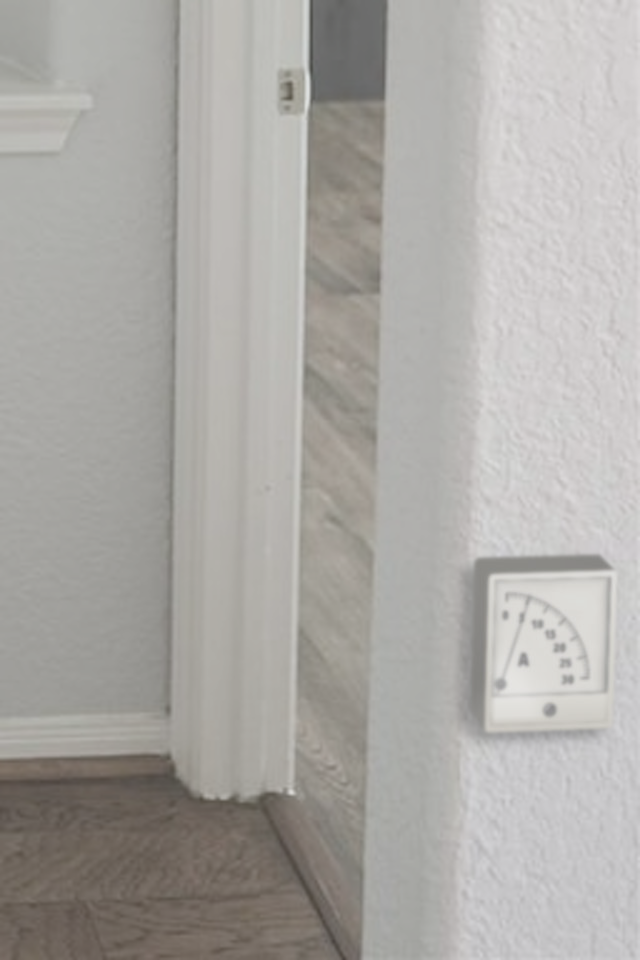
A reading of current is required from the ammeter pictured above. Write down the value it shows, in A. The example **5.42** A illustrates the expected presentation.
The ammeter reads **5** A
